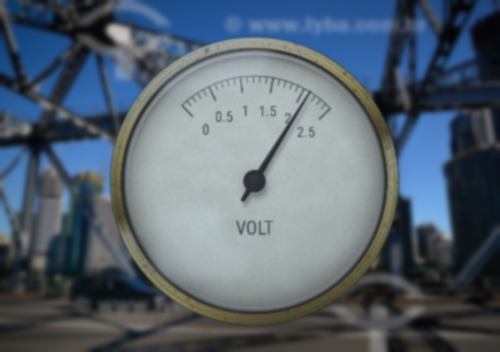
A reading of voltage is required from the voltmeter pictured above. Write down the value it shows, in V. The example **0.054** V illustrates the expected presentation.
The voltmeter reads **2.1** V
